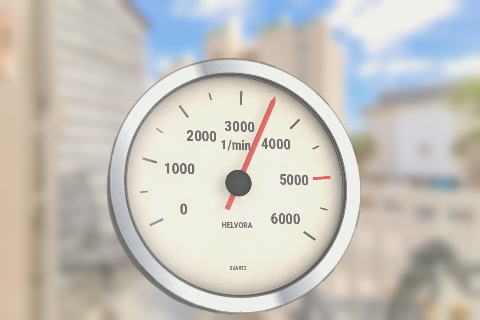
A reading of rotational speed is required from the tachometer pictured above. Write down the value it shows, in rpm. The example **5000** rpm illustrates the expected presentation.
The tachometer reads **3500** rpm
